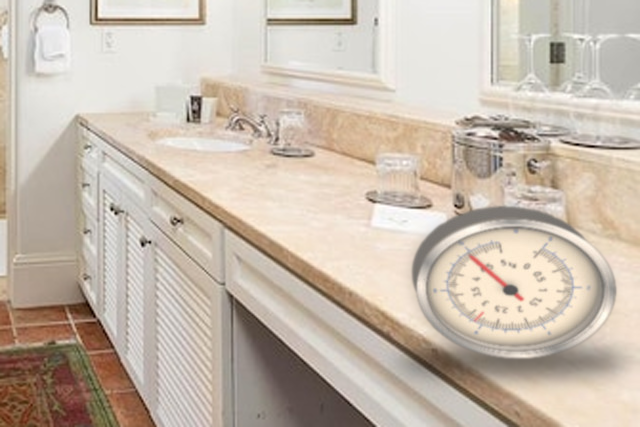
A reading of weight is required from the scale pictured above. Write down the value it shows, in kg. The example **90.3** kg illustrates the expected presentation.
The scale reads **4.5** kg
